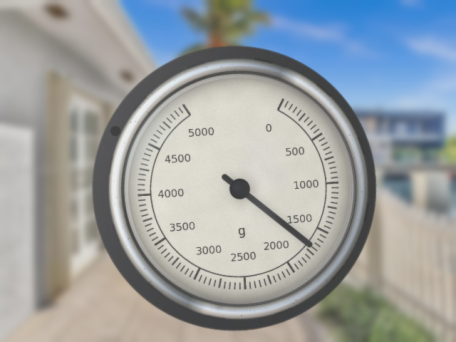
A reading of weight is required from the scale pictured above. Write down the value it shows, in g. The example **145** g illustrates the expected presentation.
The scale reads **1700** g
